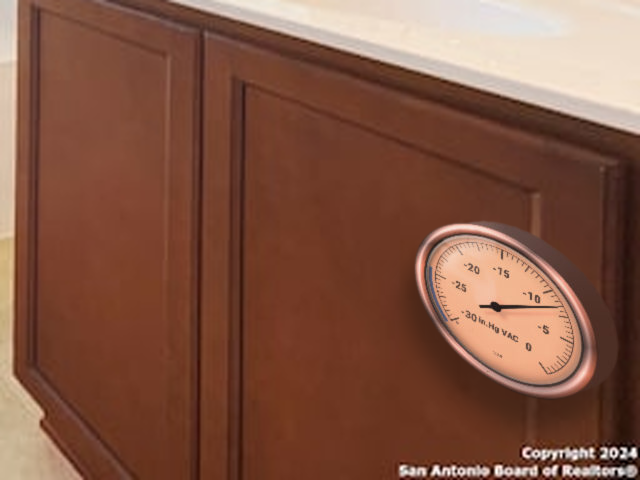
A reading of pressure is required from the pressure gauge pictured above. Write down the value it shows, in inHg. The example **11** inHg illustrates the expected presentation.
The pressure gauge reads **-8.5** inHg
